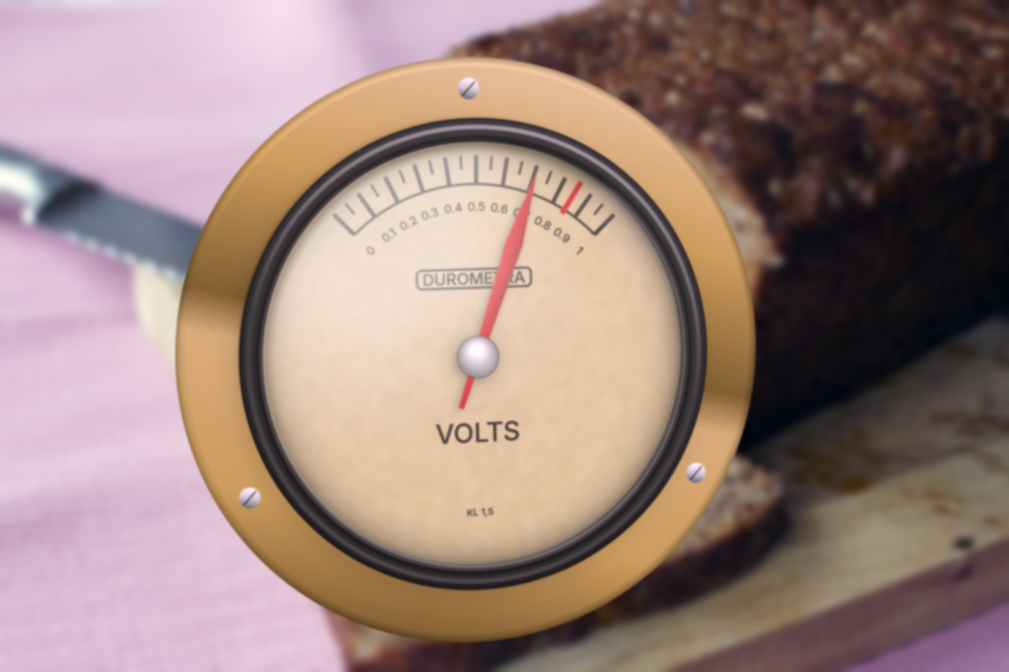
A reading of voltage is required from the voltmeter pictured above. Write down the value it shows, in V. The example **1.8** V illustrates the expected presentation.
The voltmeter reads **0.7** V
